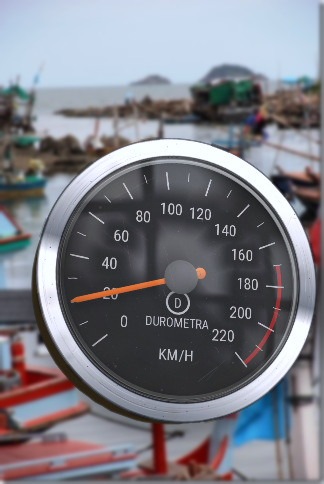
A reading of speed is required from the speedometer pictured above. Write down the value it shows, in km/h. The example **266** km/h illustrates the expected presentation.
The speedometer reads **20** km/h
